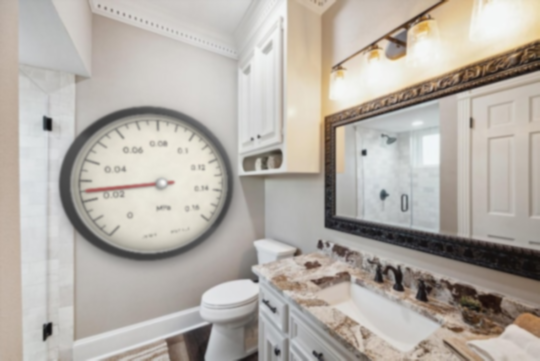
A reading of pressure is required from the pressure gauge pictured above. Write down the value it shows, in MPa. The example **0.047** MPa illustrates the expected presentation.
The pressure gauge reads **0.025** MPa
